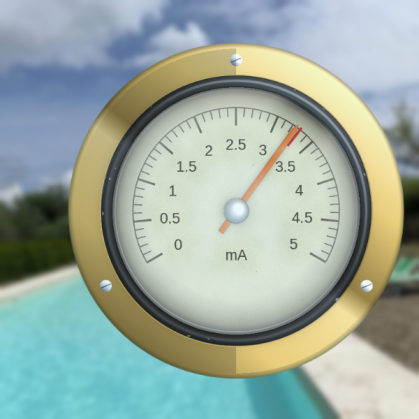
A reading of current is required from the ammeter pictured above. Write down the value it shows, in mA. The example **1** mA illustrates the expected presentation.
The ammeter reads **3.25** mA
